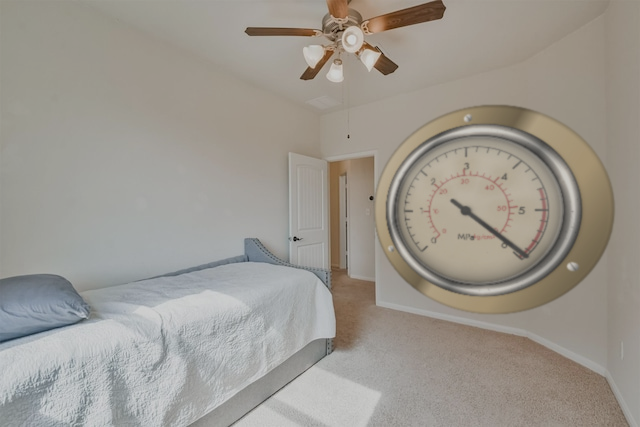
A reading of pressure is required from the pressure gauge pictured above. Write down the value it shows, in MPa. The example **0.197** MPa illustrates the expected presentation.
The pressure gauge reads **5.9** MPa
